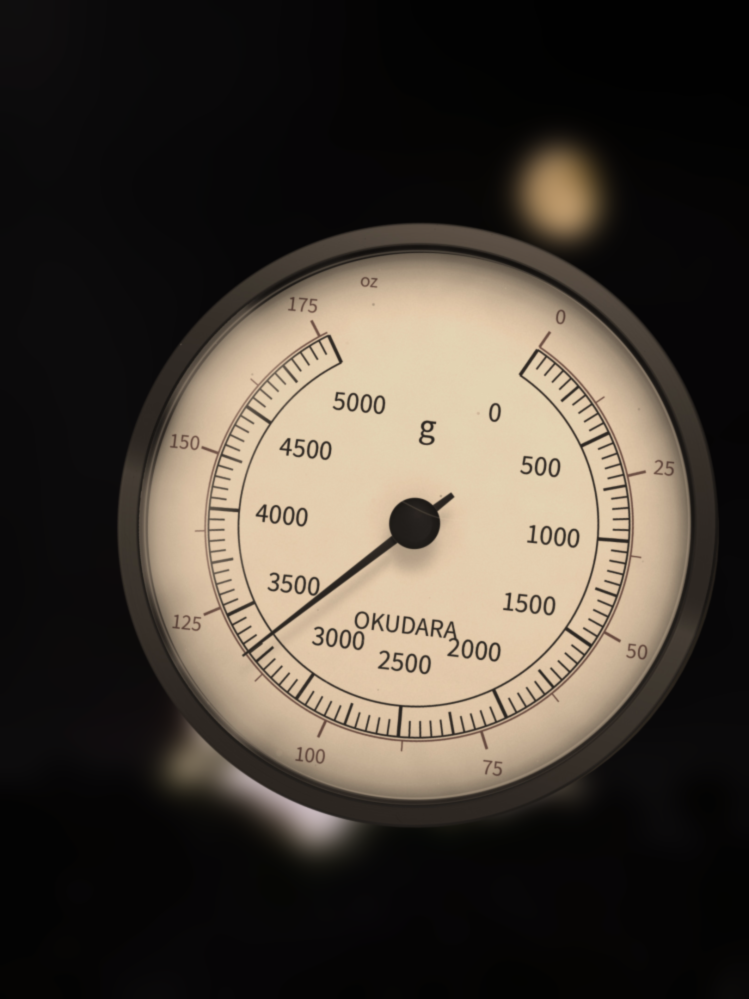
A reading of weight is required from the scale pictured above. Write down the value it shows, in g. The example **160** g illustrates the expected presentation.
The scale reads **3300** g
